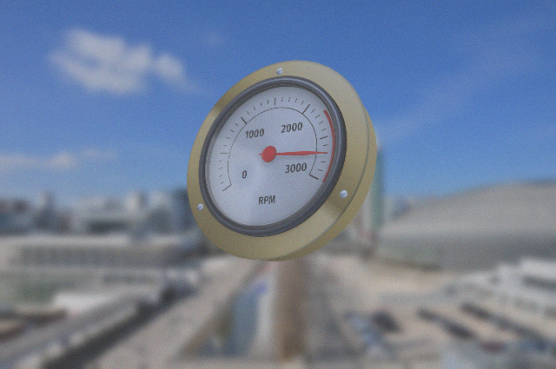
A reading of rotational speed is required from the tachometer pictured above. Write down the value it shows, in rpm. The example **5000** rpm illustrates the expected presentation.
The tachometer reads **2700** rpm
